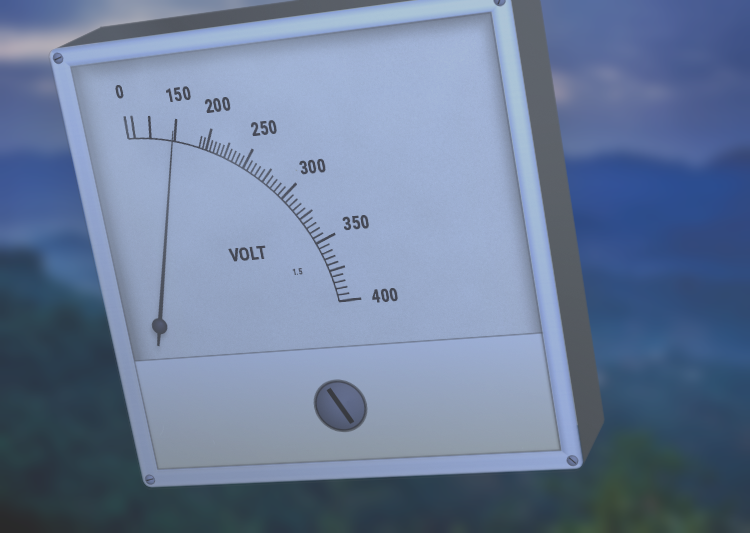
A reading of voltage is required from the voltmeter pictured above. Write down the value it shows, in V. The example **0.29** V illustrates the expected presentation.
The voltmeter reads **150** V
